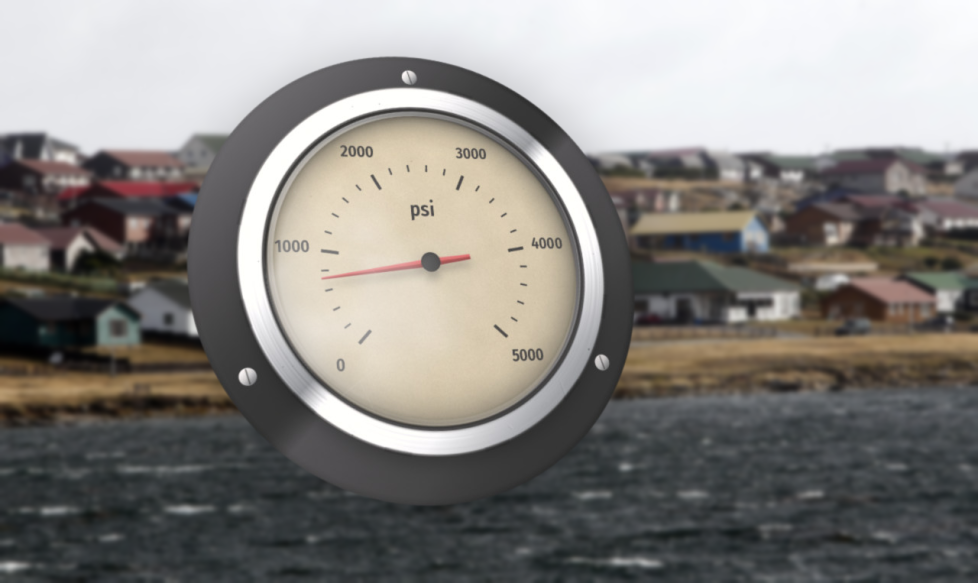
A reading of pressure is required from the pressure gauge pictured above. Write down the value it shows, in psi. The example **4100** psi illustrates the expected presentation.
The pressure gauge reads **700** psi
